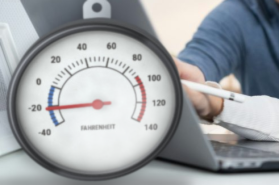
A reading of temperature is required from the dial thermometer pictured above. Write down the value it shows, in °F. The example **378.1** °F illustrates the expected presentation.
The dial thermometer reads **-20** °F
